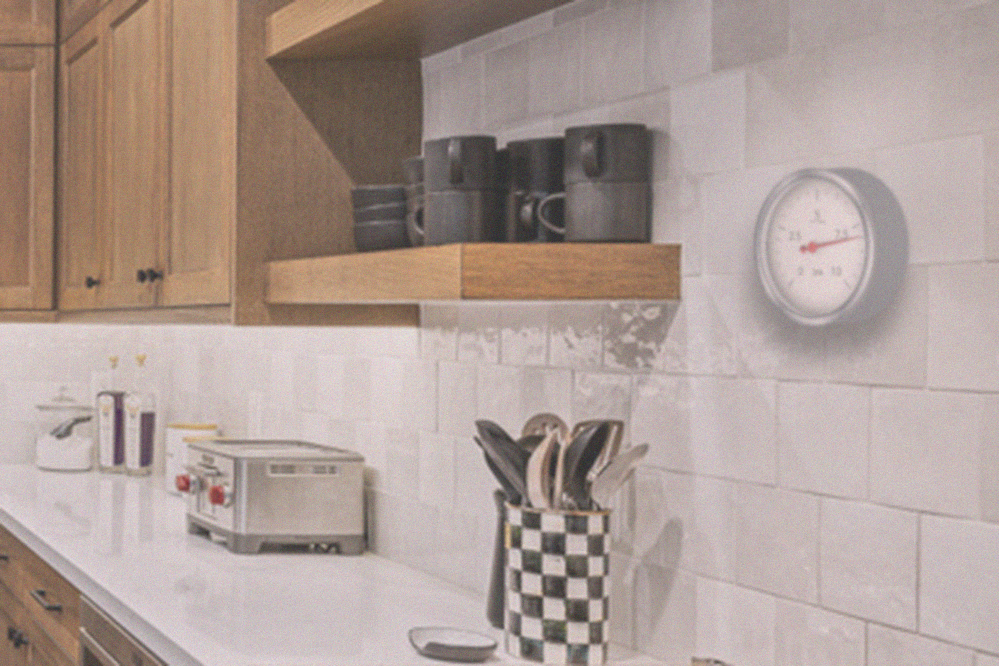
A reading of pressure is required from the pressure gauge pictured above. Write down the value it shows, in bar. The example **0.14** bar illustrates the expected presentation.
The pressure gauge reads **8** bar
